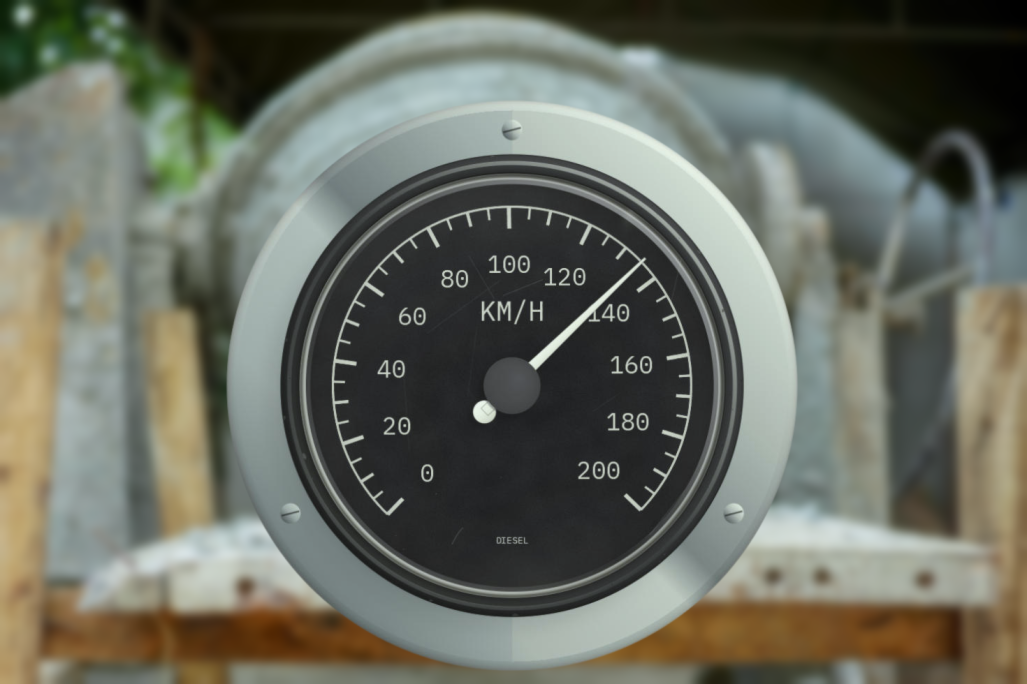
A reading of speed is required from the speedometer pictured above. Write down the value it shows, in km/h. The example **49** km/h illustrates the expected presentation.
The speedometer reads **135** km/h
